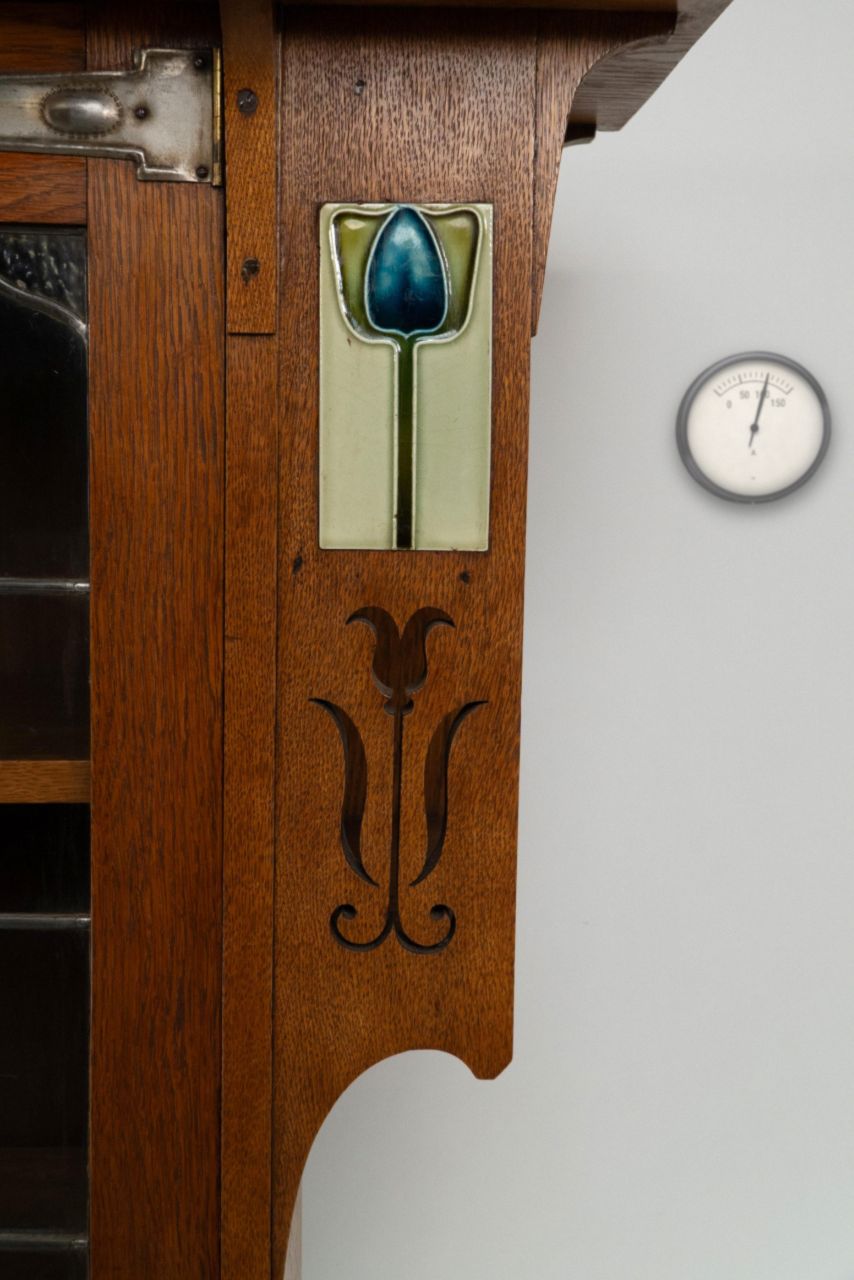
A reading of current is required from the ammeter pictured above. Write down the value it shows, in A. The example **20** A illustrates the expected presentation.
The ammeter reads **100** A
